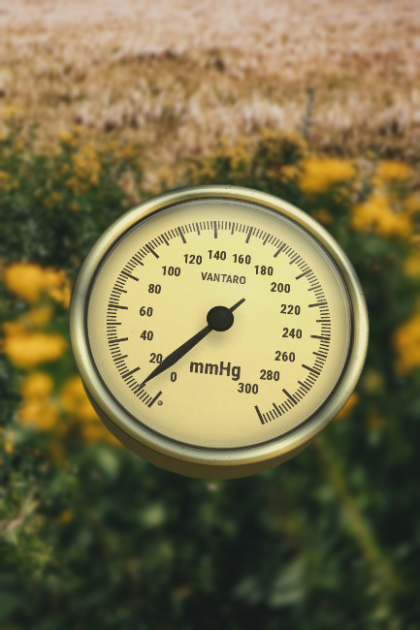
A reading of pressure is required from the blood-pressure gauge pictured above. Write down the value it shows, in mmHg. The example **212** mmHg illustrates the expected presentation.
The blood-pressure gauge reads **10** mmHg
